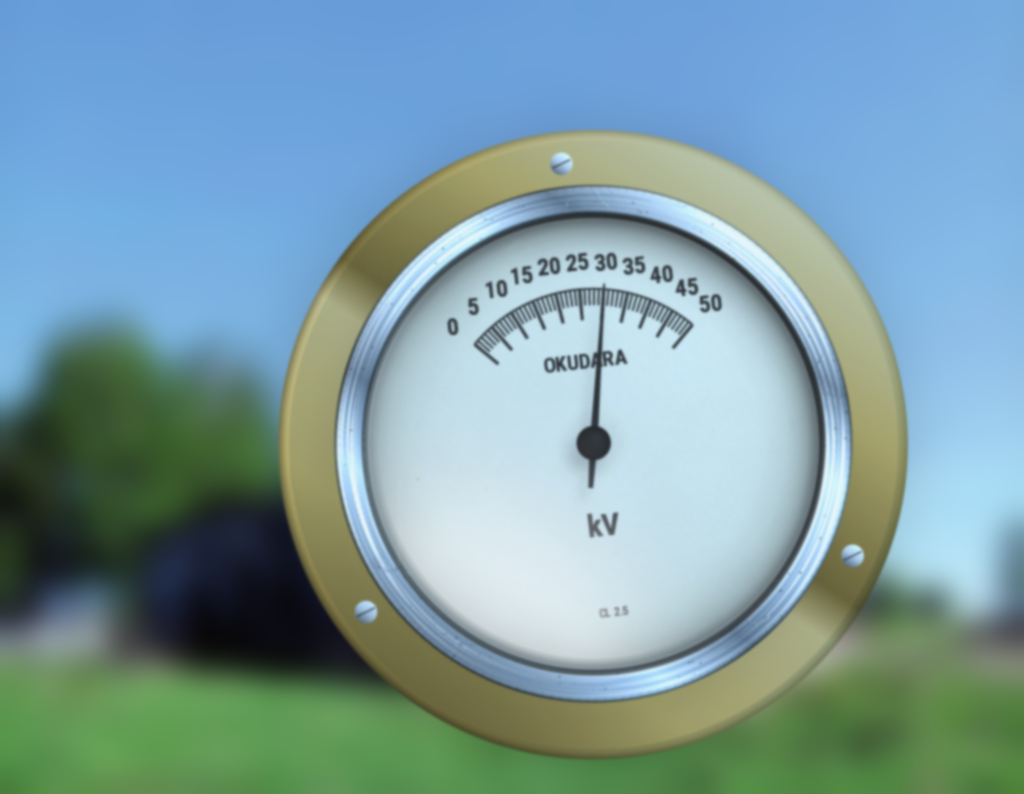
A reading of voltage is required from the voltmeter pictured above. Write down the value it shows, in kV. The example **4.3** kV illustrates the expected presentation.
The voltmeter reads **30** kV
